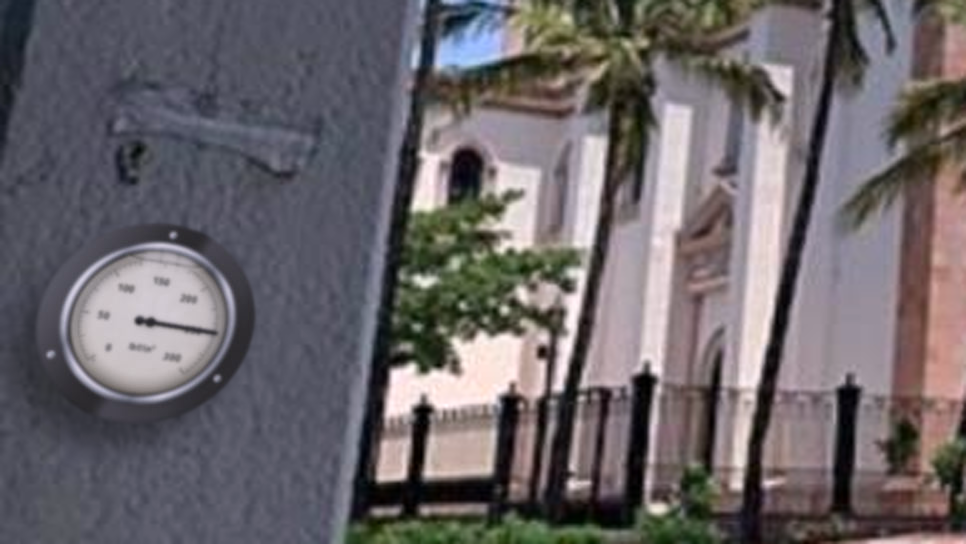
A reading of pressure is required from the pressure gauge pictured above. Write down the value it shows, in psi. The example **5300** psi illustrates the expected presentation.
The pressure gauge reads **250** psi
